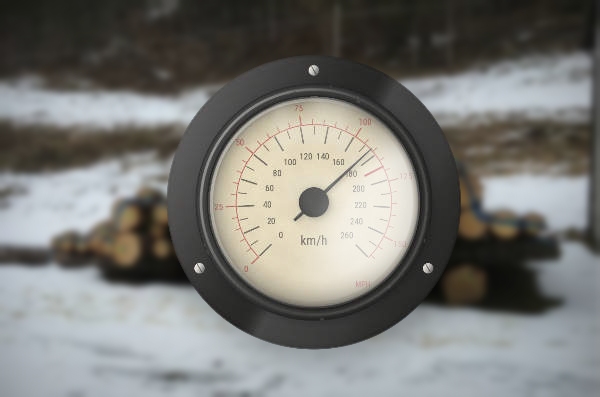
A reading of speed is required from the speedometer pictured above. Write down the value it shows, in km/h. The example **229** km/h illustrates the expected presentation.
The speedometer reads **175** km/h
